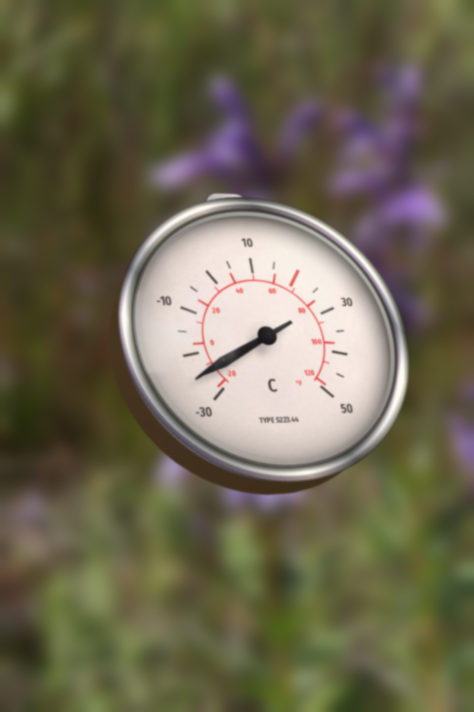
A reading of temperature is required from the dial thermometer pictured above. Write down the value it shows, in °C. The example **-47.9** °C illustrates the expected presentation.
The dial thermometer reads **-25** °C
